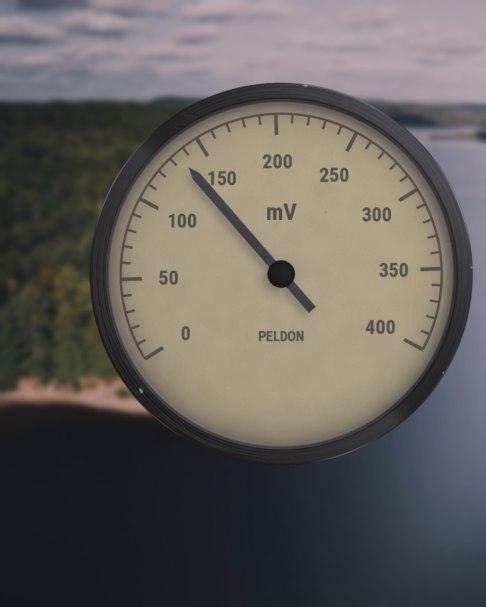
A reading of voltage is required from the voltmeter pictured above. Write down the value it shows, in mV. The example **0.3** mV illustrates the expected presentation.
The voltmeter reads **135** mV
